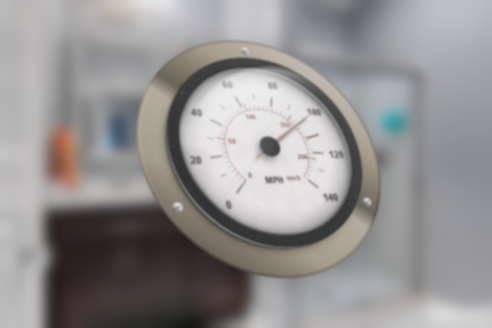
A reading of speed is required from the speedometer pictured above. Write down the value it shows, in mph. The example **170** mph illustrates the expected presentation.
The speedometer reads **100** mph
